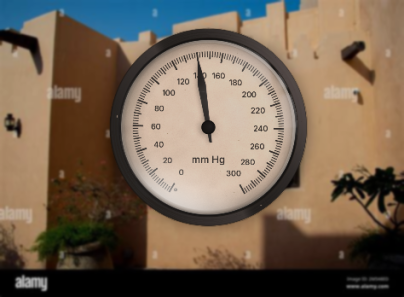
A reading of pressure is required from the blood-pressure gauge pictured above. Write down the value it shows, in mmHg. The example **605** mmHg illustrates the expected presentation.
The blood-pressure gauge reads **140** mmHg
